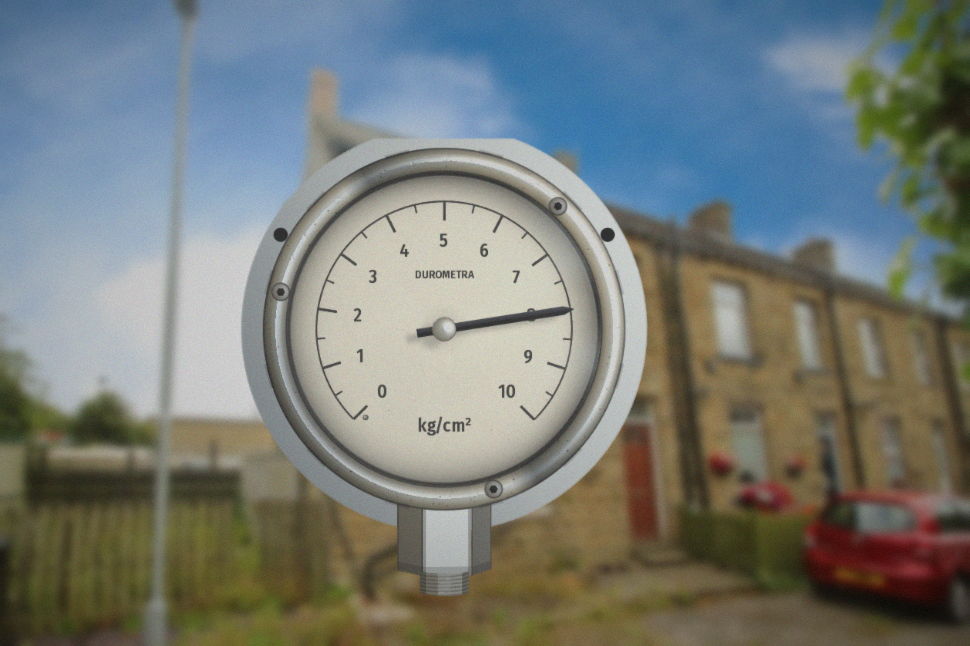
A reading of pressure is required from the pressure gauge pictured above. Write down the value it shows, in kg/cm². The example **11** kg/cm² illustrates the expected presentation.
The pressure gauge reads **8** kg/cm²
